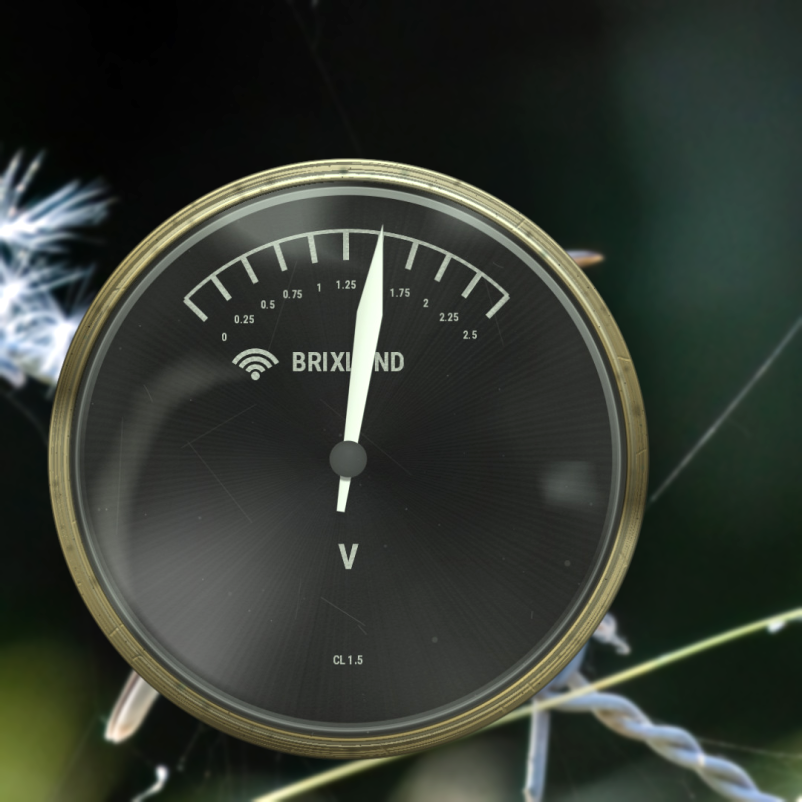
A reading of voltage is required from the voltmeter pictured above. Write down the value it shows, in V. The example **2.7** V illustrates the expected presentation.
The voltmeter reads **1.5** V
